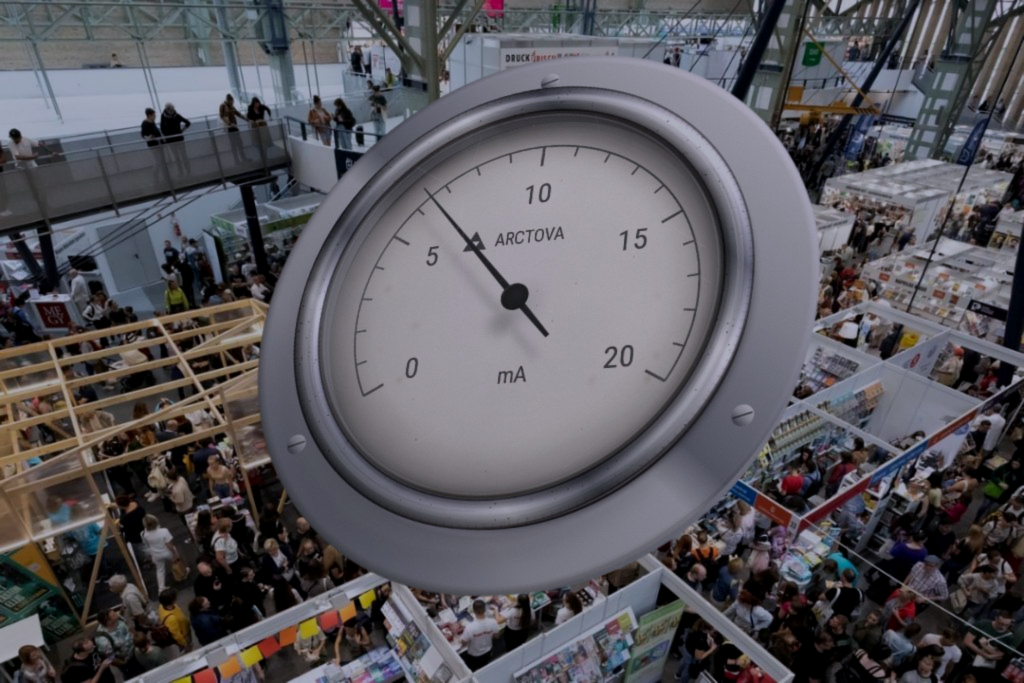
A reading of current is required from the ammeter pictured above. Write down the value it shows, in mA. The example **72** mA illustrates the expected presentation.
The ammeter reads **6.5** mA
